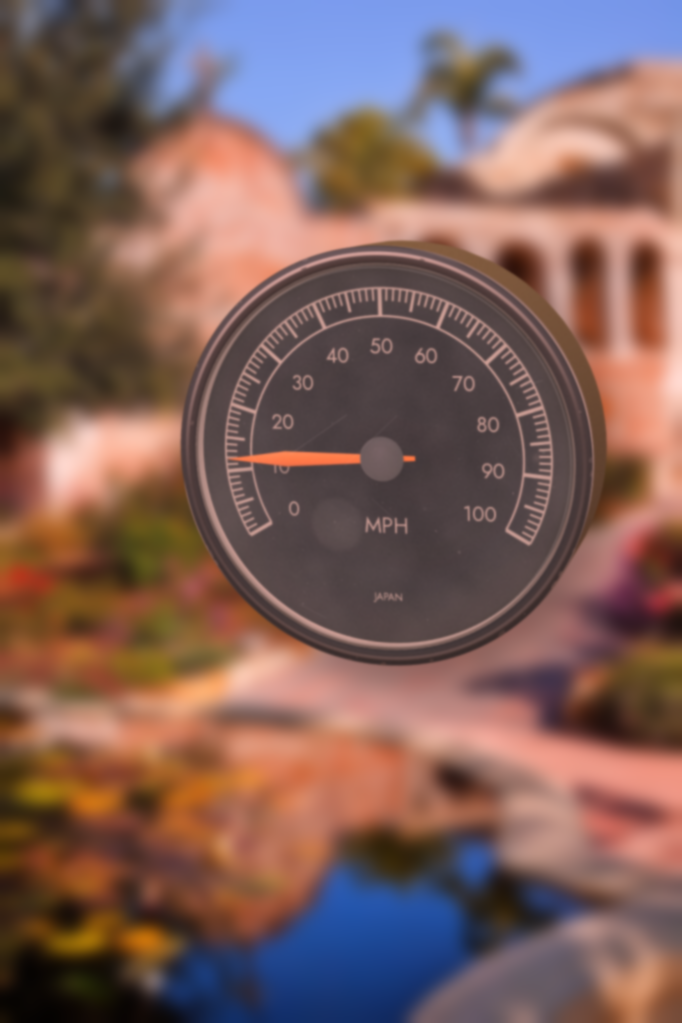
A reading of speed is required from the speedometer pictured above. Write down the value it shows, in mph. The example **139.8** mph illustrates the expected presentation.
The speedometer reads **12** mph
